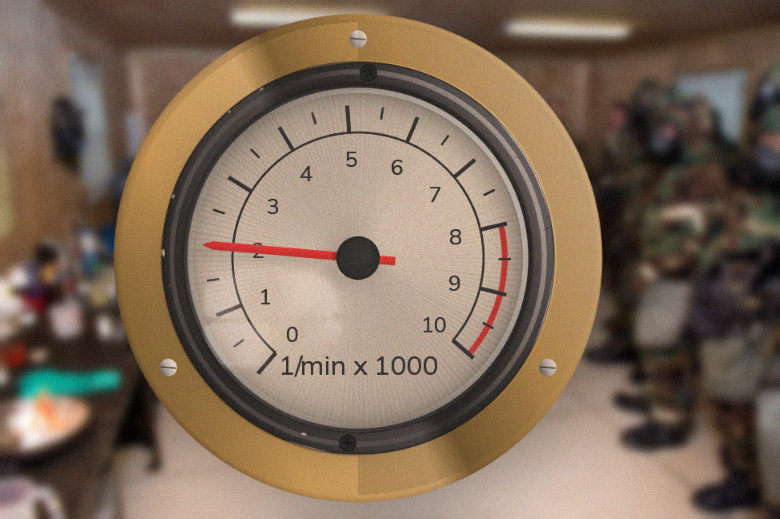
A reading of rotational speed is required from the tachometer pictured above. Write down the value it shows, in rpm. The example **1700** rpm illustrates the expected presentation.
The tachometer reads **2000** rpm
